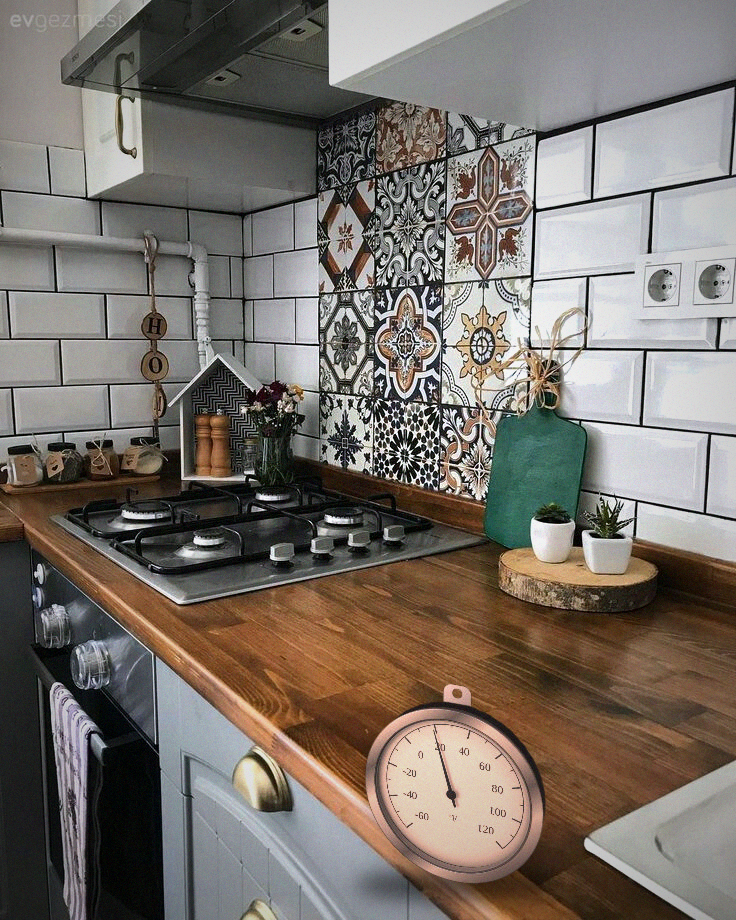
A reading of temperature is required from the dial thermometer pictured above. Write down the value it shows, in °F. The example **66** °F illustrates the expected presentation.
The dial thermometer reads **20** °F
